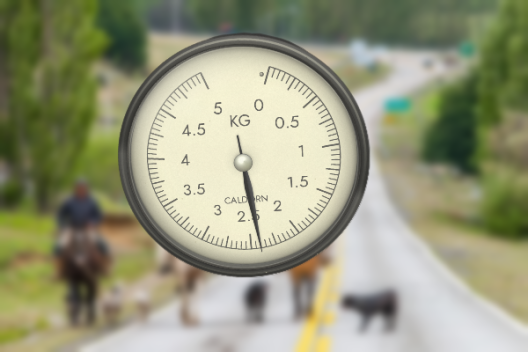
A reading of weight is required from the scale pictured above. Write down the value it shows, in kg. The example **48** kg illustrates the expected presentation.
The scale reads **2.4** kg
